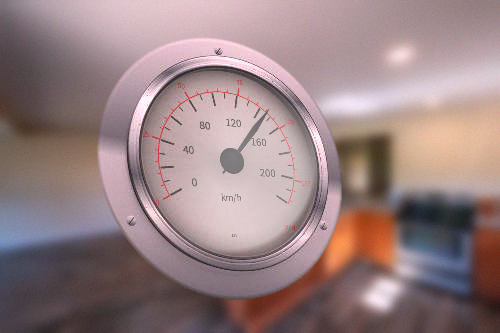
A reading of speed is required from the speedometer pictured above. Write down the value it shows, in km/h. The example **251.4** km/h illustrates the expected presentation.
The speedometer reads **145** km/h
